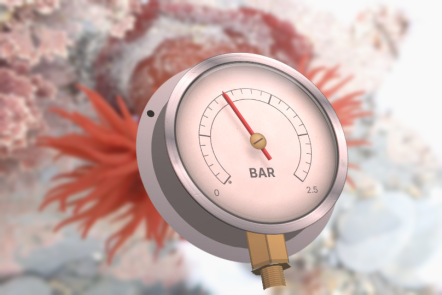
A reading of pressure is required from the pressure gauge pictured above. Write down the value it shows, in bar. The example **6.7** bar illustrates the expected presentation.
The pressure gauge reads **1** bar
